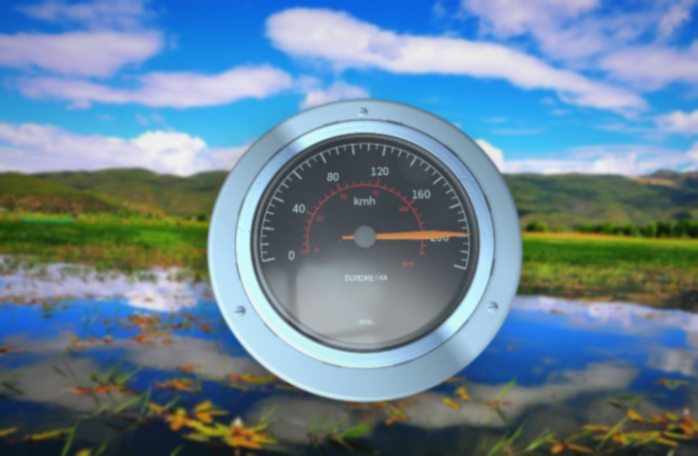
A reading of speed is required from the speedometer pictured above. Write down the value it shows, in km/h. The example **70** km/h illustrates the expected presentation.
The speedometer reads **200** km/h
